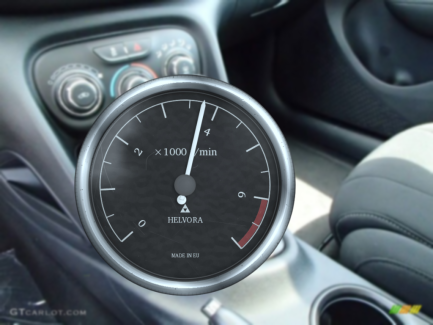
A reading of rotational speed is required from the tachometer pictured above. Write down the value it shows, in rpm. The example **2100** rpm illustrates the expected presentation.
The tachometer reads **3750** rpm
